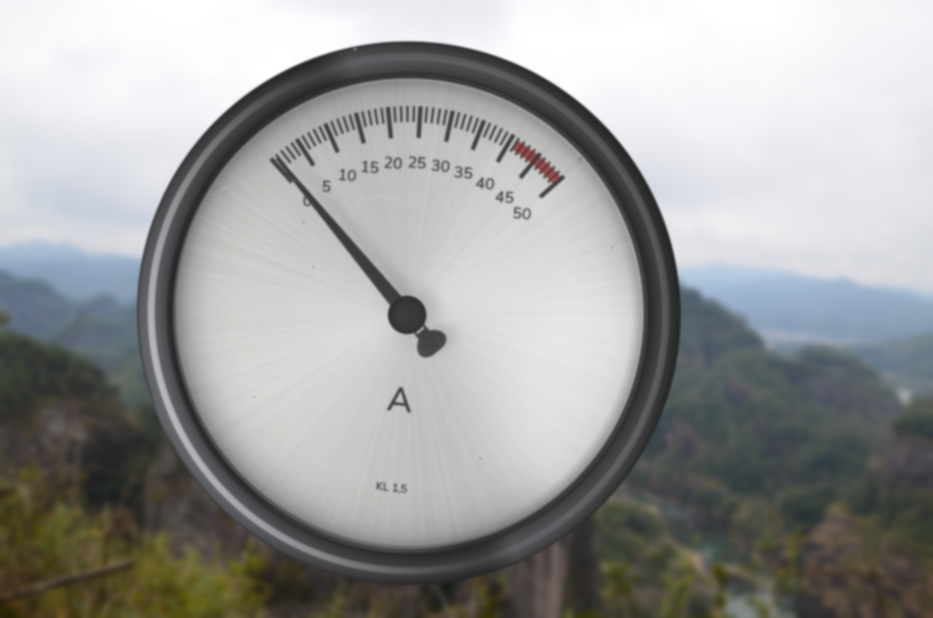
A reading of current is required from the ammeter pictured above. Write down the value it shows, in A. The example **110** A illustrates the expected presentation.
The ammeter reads **1** A
